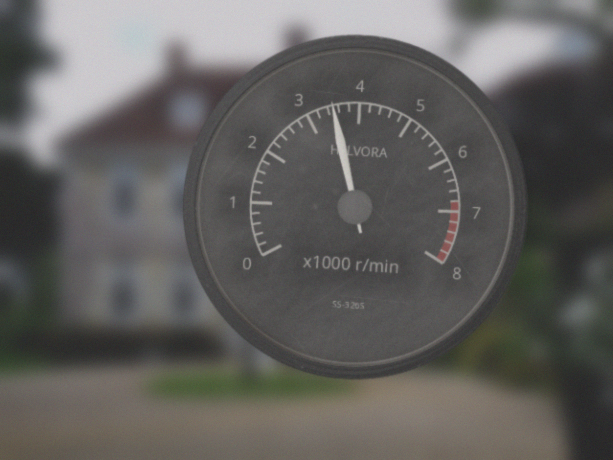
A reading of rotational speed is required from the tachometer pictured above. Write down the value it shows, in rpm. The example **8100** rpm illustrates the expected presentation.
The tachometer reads **3500** rpm
